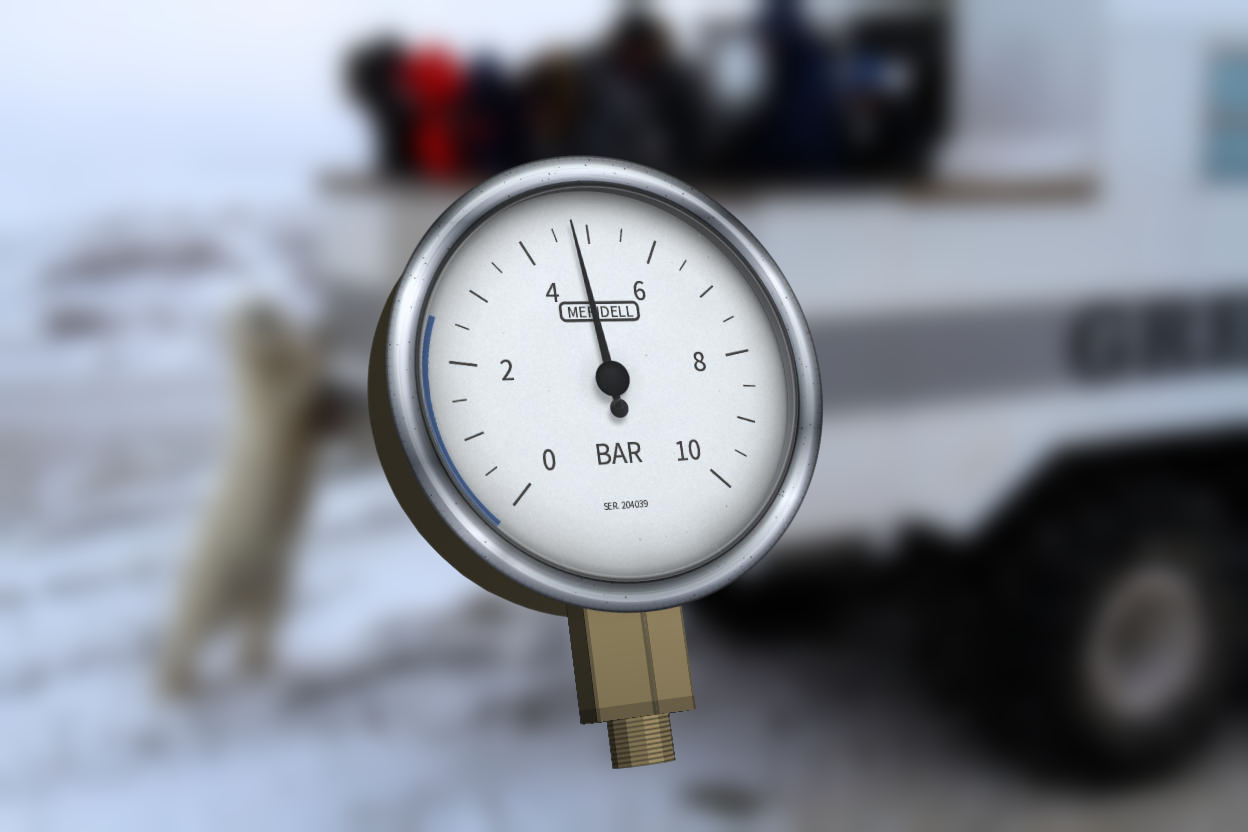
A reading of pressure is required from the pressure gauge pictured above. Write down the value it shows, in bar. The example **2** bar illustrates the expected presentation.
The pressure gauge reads **4.75** bar
